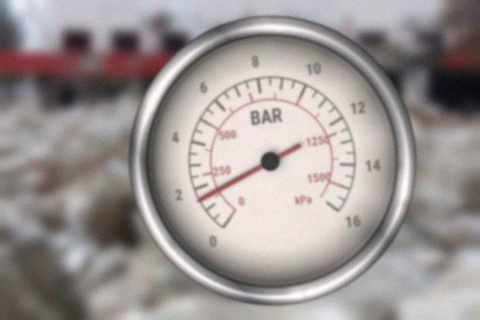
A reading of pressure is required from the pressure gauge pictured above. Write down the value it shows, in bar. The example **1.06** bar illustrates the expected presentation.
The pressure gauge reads **1.5** bar
